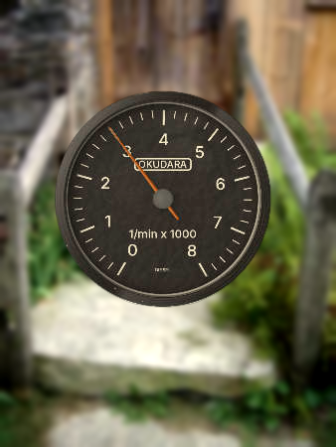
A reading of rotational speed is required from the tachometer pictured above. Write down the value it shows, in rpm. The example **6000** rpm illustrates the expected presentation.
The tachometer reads **3000** rpm
